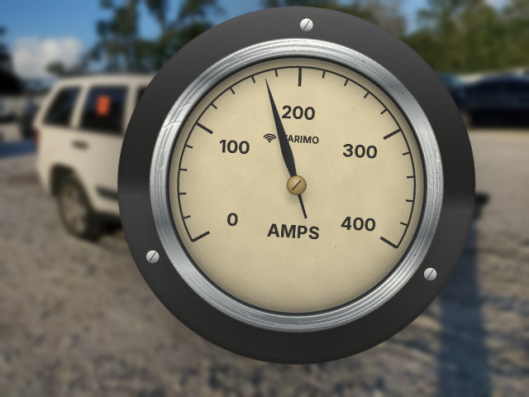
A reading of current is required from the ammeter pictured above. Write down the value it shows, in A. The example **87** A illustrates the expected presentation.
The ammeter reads **170** A
